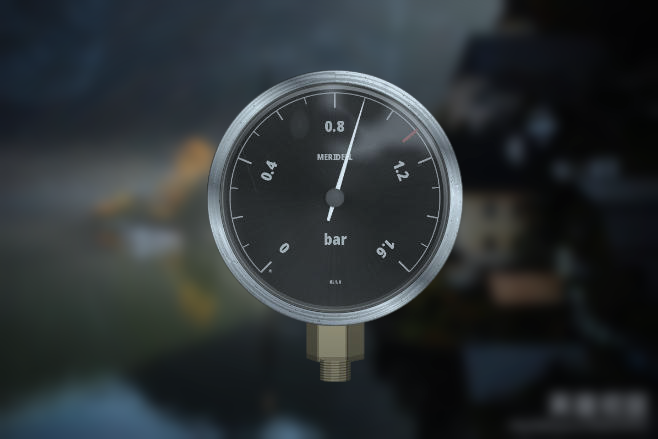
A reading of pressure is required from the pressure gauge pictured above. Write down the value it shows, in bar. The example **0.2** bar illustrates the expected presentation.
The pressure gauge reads **0.9** bar
